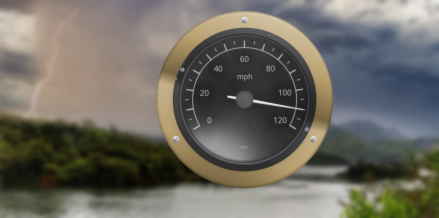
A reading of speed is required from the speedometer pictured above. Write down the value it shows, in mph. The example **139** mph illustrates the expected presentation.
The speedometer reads **110** mph
